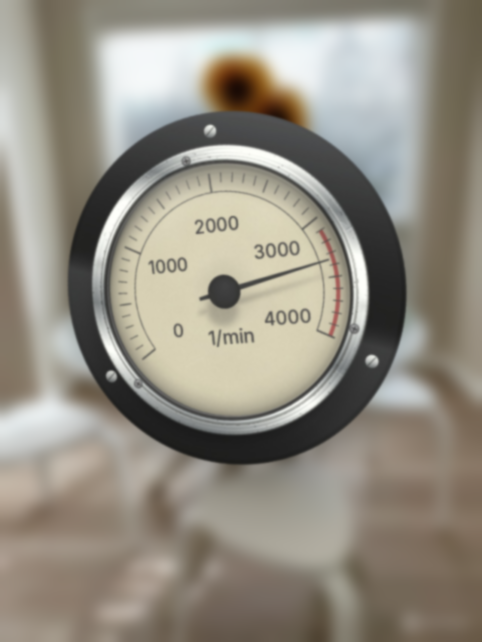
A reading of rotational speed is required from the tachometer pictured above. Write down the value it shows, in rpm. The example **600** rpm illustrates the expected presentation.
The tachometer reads **3350** rpm
